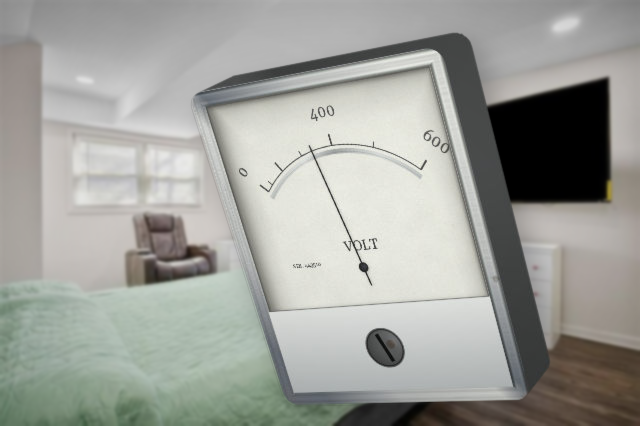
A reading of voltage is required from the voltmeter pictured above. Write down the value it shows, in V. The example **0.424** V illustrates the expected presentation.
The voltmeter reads **350** V
